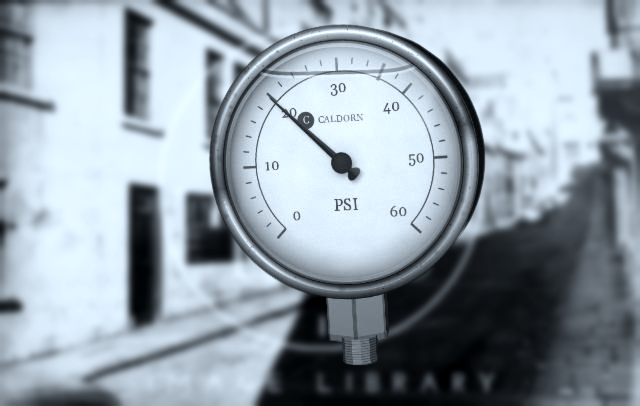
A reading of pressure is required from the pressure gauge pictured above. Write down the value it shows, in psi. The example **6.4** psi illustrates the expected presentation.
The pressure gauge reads **20** psi
